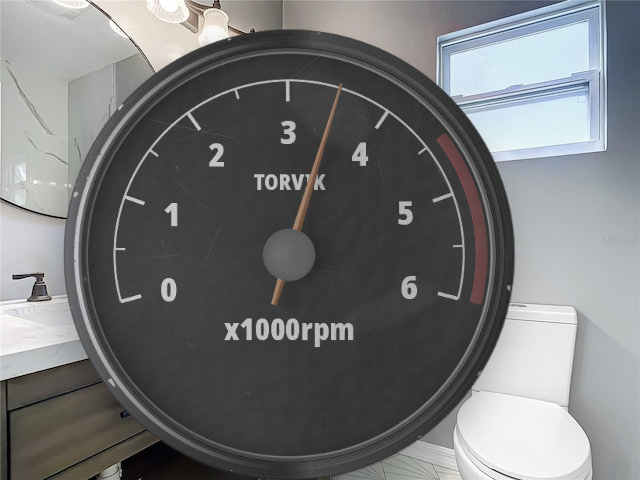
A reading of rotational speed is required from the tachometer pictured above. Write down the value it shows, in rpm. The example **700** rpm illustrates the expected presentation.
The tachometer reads **3500** rpm
